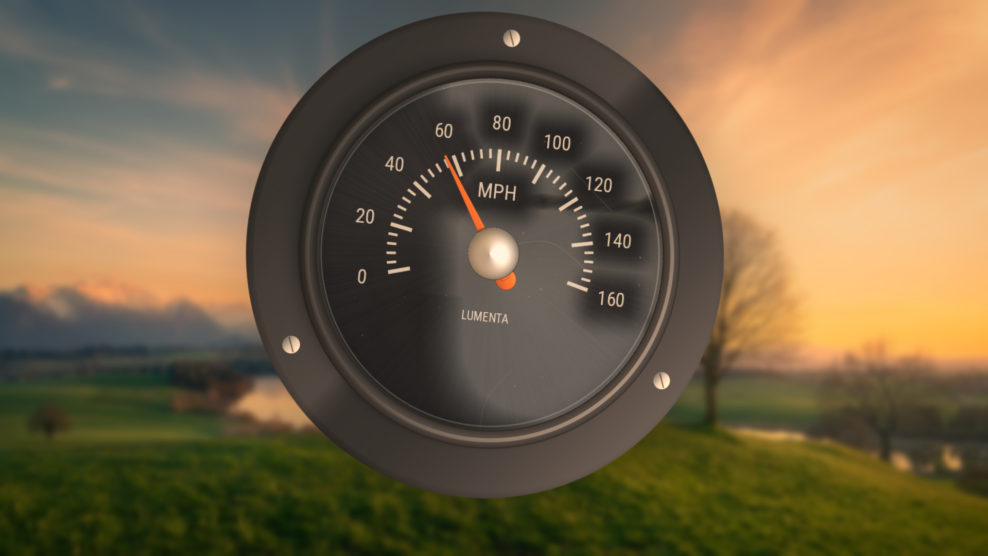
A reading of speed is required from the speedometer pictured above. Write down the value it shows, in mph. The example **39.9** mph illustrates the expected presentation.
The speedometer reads **56** mph
